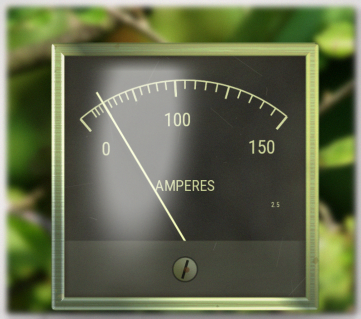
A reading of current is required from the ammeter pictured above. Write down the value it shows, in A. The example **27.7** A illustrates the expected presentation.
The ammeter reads **50** A
